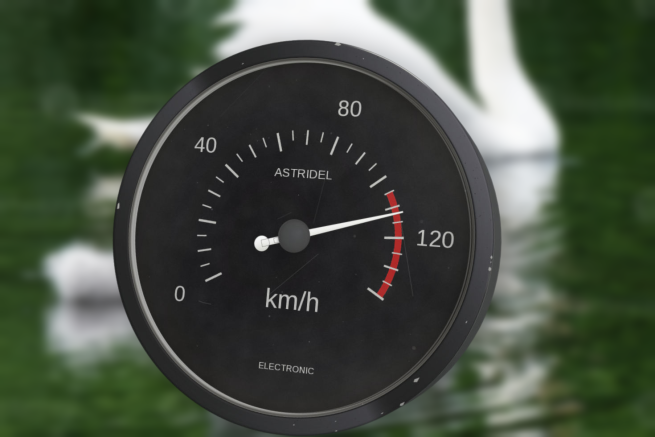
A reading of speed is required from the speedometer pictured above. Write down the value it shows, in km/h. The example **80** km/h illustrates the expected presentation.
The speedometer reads **112.5** km/h
